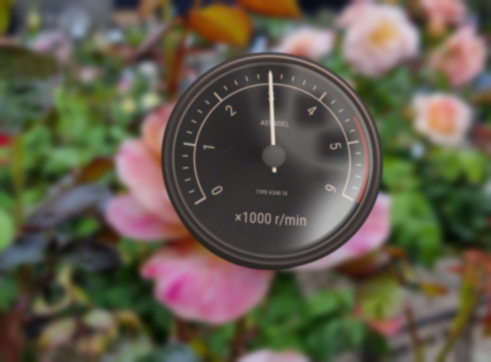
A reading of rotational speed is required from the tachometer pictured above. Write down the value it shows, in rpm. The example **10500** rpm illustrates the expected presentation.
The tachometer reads **3000** rpm
